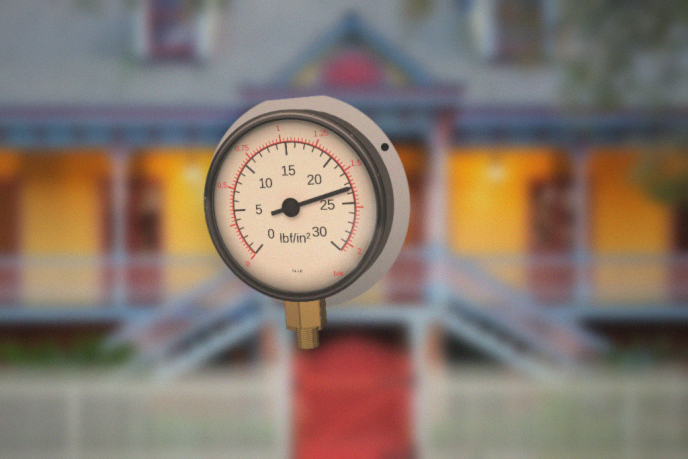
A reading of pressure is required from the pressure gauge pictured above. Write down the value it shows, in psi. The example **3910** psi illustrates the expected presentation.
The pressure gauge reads **23.5** psi
